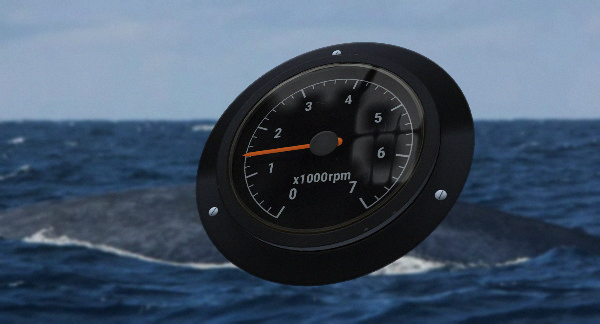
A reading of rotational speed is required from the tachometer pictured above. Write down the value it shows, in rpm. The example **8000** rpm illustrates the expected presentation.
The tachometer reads **1400** rpm
